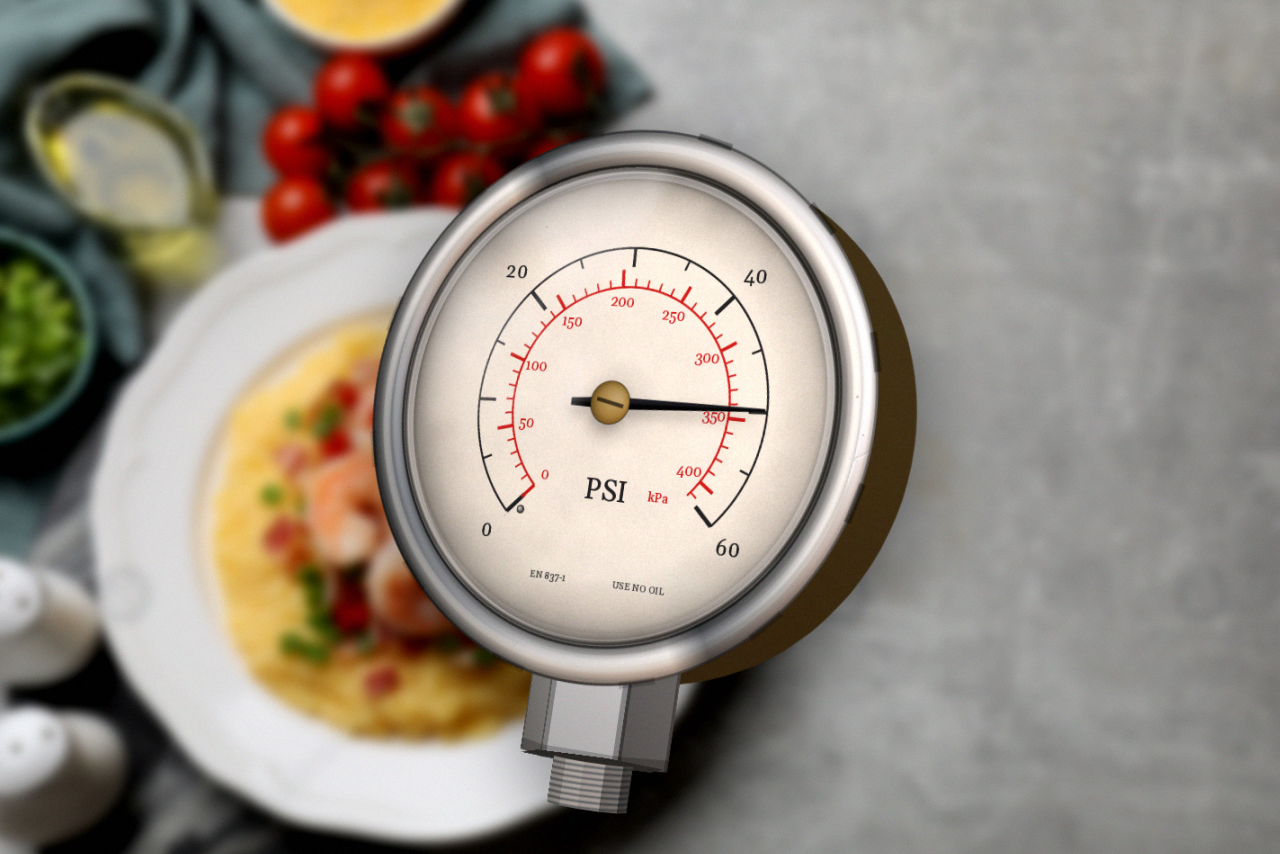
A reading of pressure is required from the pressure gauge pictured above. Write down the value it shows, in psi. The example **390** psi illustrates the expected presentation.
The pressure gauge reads **50** psi
